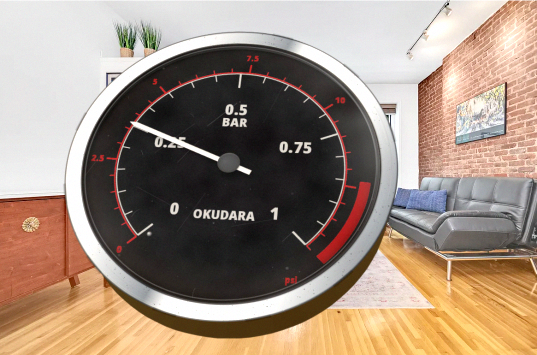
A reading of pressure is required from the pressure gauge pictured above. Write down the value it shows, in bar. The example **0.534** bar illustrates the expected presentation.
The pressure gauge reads **0.25** bar
